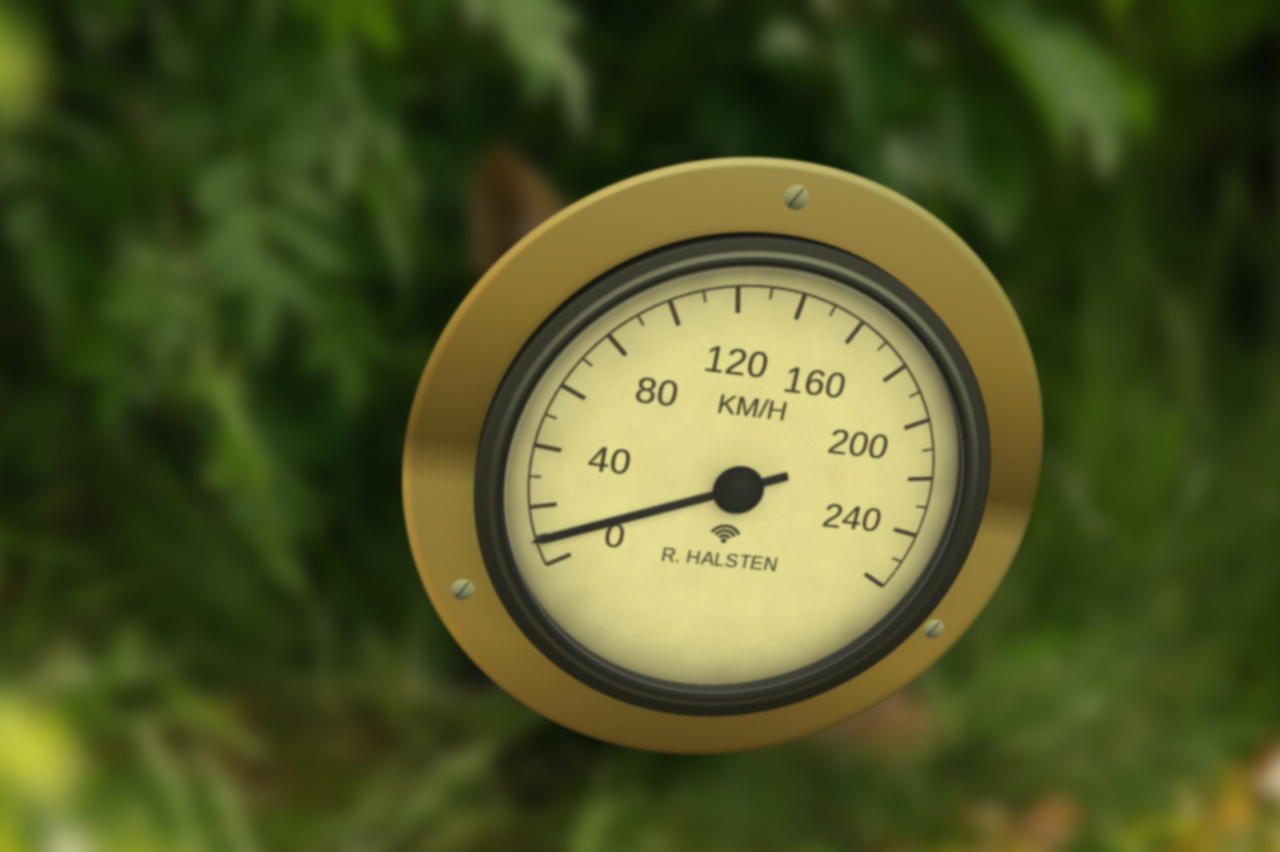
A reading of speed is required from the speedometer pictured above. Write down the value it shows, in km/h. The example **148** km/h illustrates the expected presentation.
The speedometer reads **10** km/h
